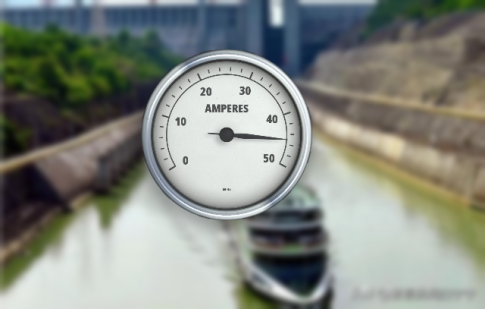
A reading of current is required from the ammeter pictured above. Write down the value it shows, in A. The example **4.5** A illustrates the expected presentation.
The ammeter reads **45** A
